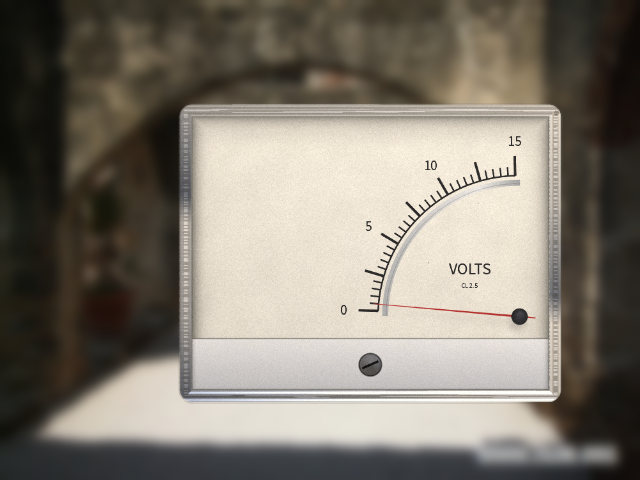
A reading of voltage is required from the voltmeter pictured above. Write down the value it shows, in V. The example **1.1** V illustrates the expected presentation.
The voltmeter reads **0.5** V
